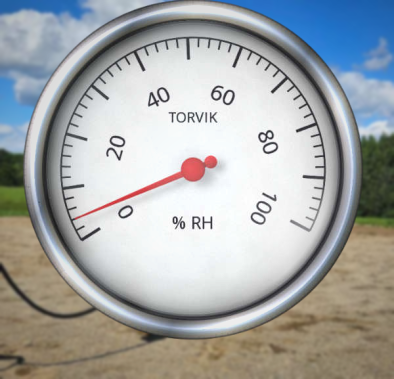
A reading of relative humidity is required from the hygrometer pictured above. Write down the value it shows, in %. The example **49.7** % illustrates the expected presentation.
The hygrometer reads **4** %
